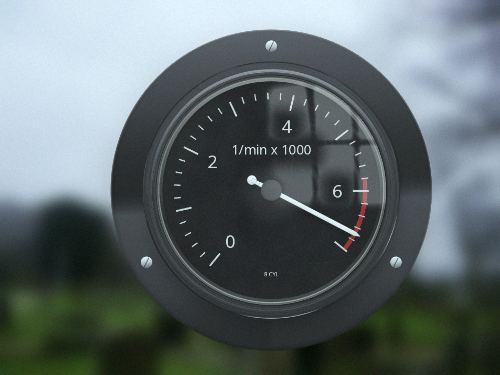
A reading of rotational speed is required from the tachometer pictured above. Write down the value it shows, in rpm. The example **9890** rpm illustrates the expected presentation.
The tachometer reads **6700** rpm
